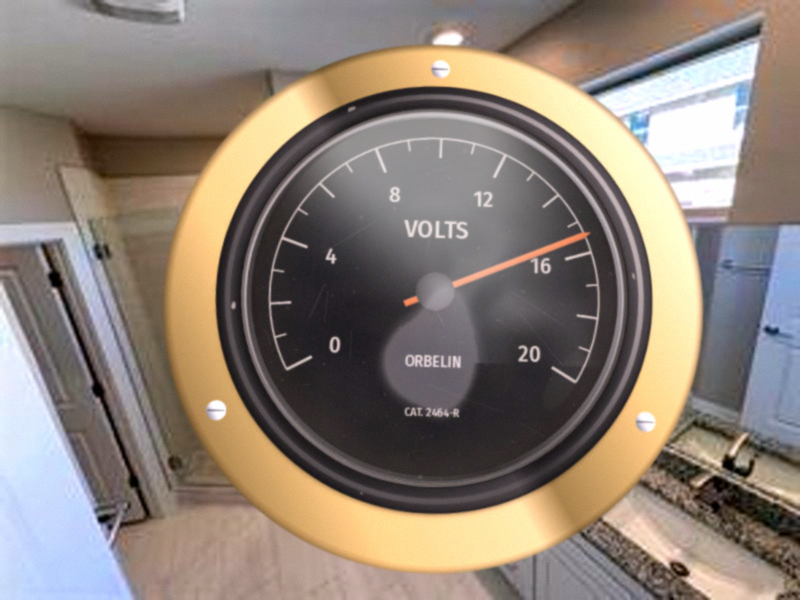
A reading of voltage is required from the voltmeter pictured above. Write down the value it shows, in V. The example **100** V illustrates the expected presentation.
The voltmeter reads **15.5** V
